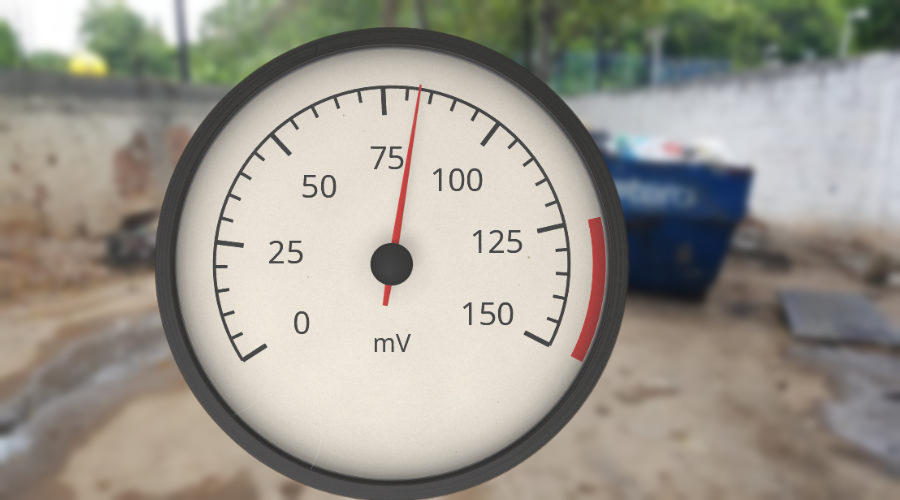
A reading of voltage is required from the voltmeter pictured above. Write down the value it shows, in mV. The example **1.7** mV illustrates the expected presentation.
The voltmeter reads **82.5** mV
